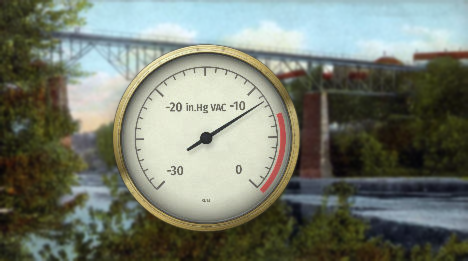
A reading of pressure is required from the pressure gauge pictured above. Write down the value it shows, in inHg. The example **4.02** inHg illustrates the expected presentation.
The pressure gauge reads **-8.5** inHg
